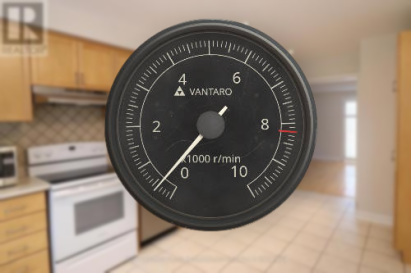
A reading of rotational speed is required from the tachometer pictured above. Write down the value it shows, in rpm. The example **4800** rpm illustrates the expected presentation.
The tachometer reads **400** rpm
